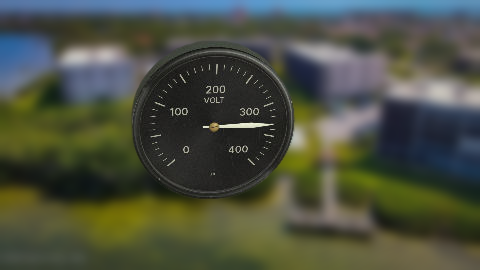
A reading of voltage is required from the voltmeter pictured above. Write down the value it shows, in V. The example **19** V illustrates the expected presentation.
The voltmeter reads **330** V
